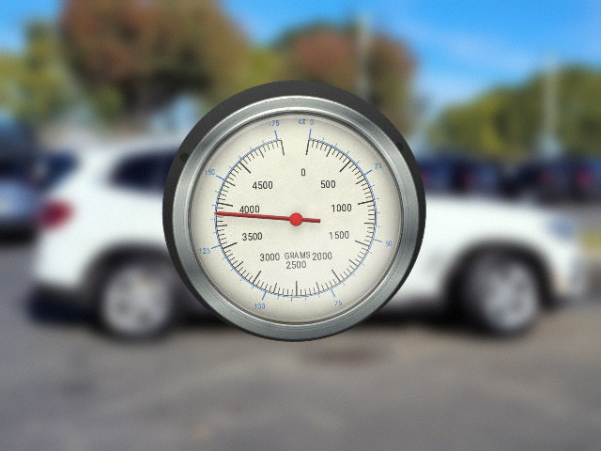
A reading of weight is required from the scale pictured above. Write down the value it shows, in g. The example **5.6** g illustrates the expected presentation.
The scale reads **3900** g
